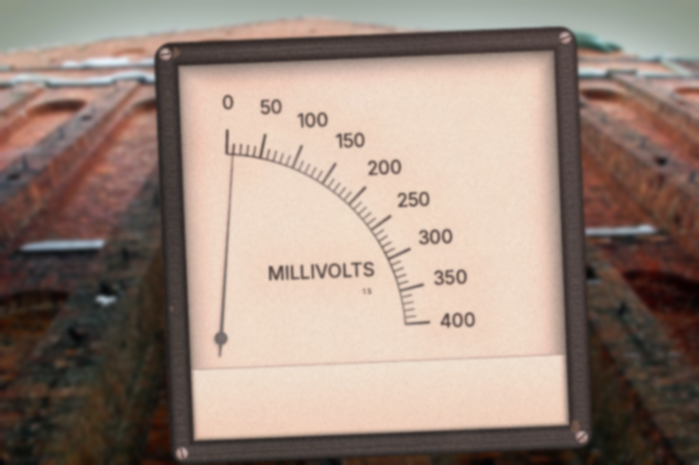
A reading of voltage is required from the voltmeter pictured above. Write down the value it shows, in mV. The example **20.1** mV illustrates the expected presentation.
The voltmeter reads **10** mV
